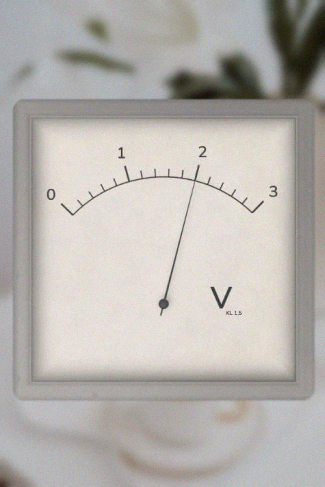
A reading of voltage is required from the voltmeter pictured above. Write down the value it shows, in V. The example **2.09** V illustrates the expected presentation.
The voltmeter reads **2** V
